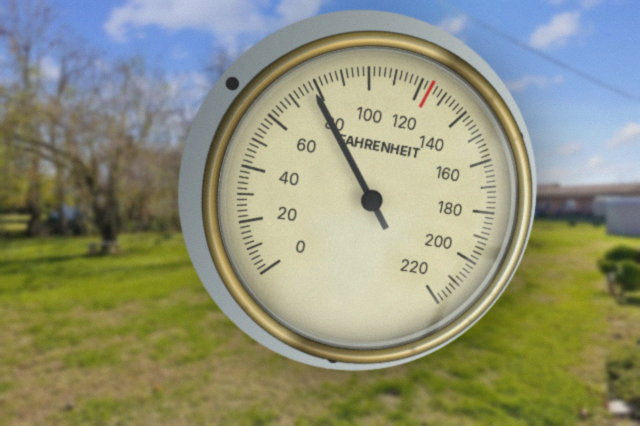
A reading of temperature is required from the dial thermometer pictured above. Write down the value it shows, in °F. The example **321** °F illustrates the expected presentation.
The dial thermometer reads **78** °F
